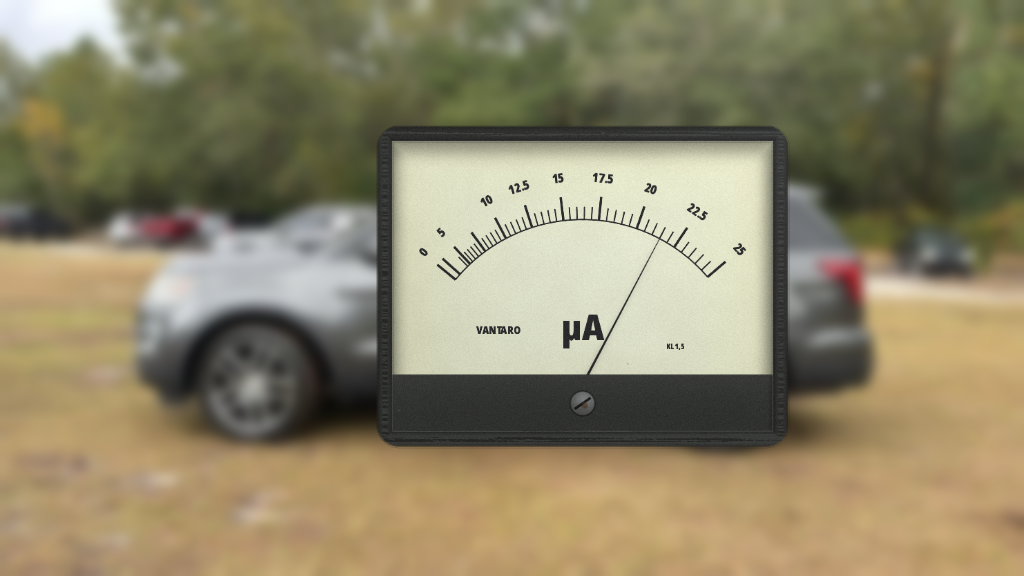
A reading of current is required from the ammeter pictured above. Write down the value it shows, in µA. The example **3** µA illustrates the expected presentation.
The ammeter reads **21.5** µA
